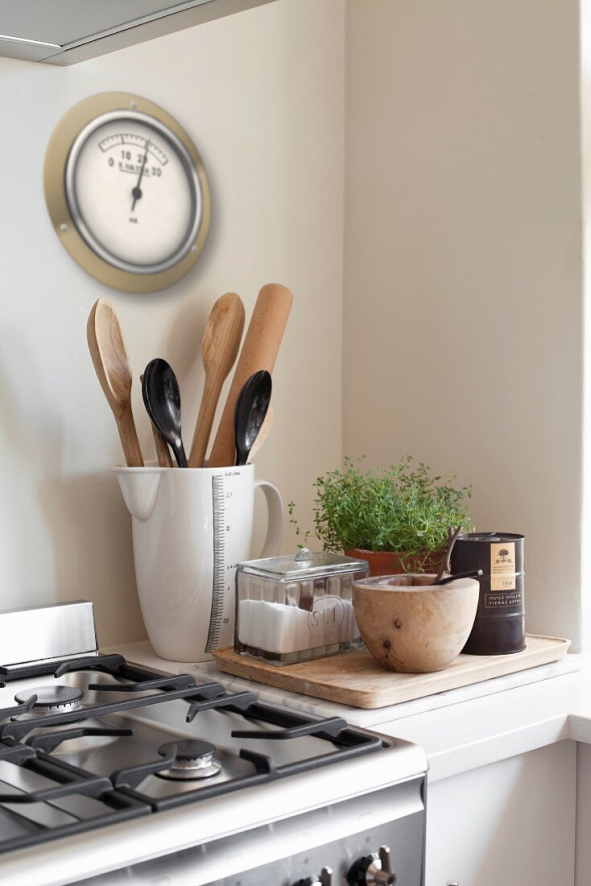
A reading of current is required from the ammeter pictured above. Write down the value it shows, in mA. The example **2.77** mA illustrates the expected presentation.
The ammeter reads **20** mA
